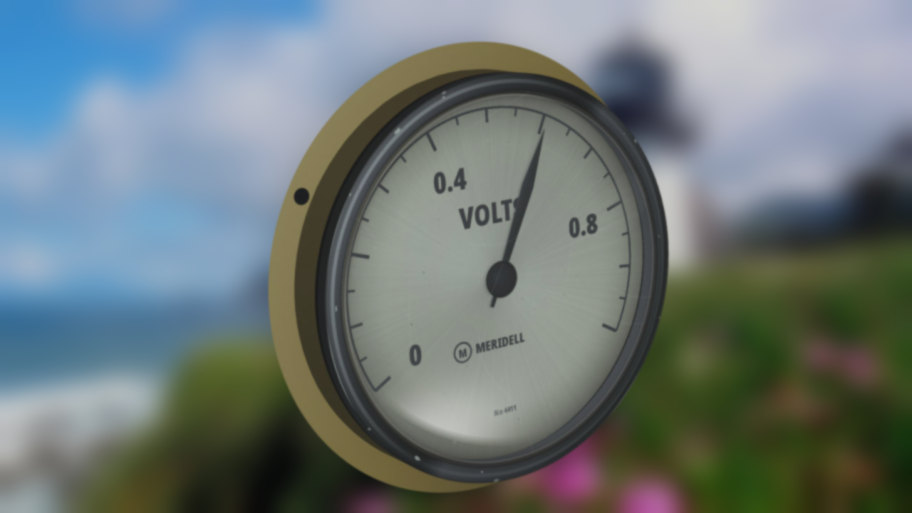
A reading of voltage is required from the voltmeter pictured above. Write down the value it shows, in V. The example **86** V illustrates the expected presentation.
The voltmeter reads **0.6** V
